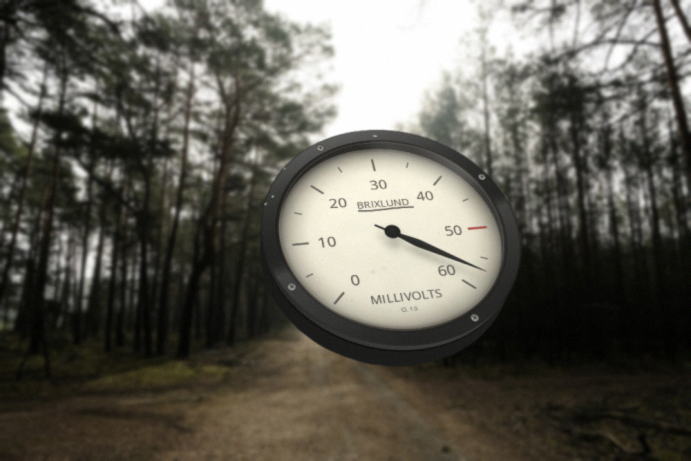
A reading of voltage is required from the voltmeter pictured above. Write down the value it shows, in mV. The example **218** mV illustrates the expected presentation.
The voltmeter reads **57.5** mV
